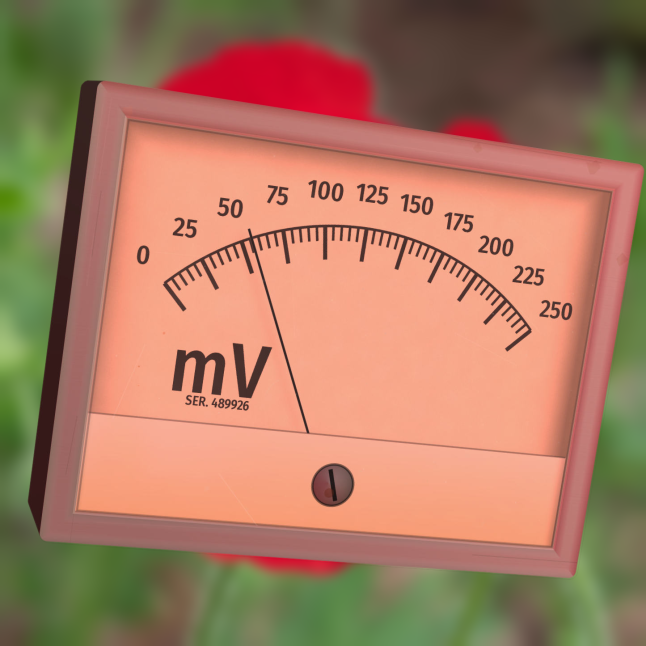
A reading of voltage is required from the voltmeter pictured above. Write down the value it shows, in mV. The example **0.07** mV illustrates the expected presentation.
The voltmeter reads **55** mV
